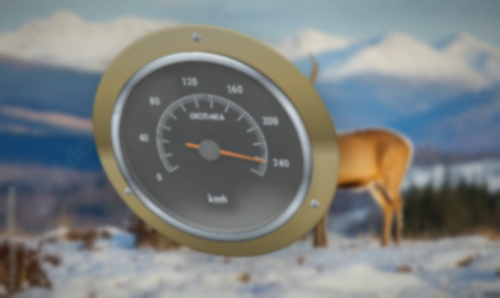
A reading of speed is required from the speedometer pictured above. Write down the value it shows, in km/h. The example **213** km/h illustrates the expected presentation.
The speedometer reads **240** km/h
